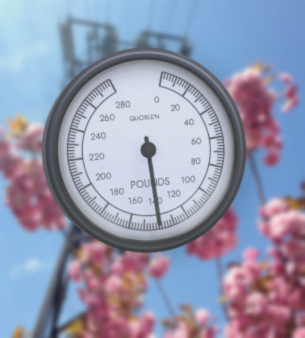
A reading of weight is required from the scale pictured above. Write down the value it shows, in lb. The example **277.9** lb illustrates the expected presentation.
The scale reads **140** lb
